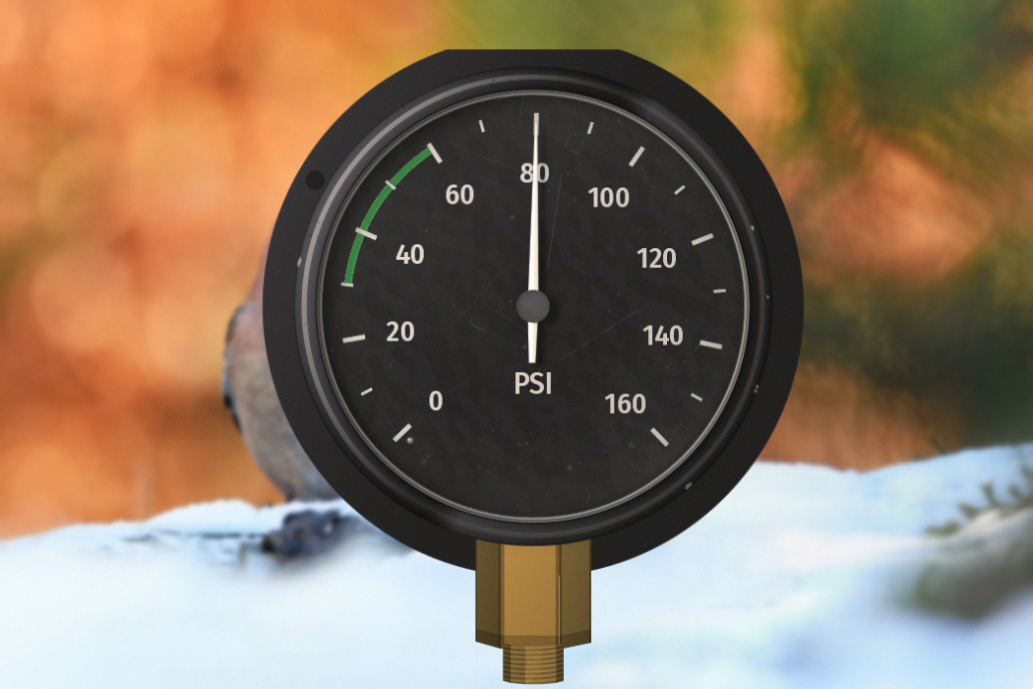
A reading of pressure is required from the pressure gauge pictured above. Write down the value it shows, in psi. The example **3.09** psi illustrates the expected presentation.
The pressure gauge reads **80** psi
